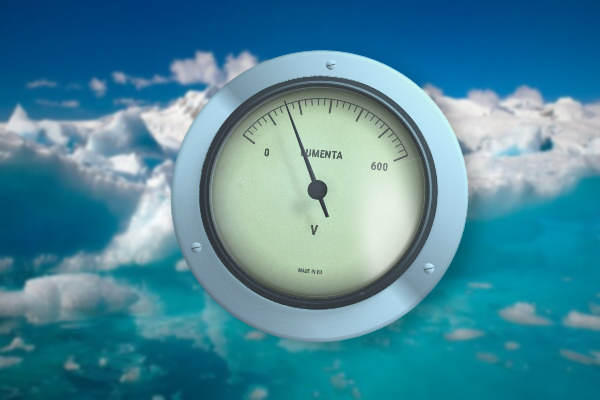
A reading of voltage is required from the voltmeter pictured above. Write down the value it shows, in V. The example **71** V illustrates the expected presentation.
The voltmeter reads **160** V
